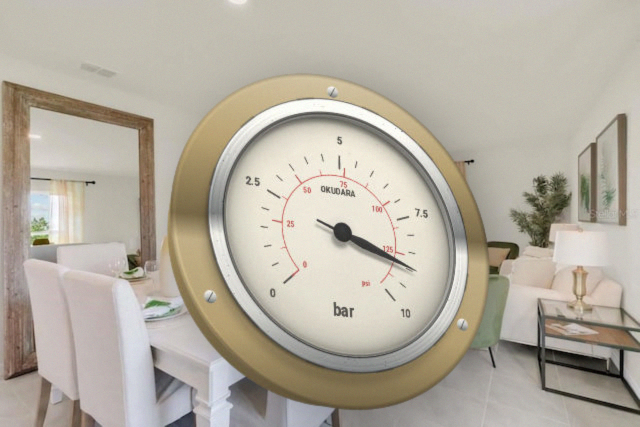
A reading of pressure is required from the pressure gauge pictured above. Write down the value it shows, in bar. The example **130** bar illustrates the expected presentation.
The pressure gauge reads **9** bar
